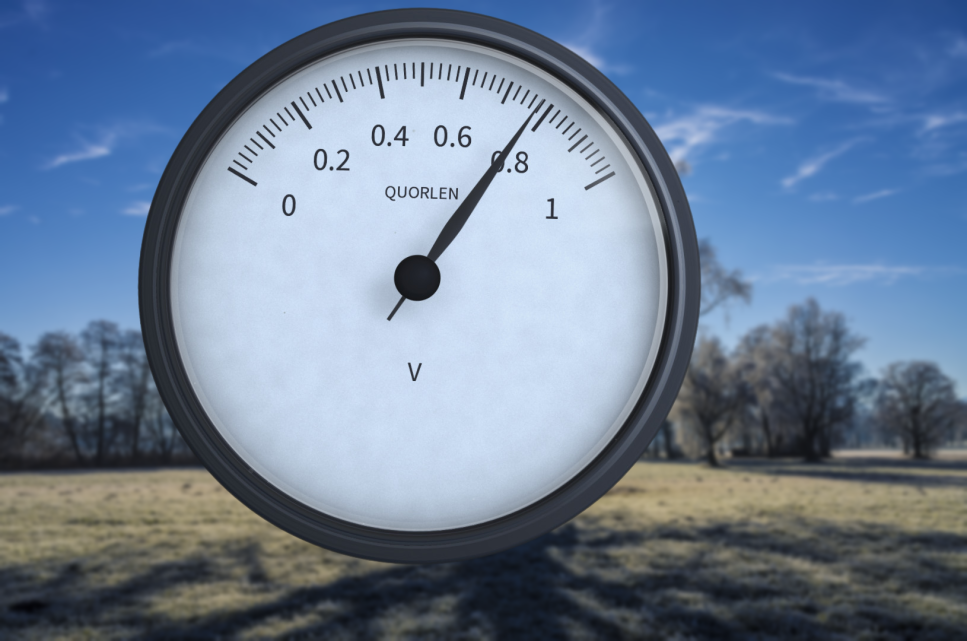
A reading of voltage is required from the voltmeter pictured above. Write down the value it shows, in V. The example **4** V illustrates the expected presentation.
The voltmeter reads **0.78** V
